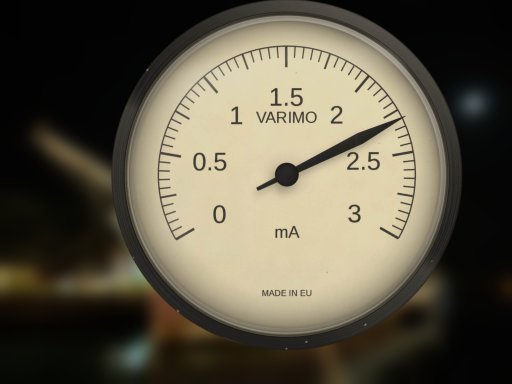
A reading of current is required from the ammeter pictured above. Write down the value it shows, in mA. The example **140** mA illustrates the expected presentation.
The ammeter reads **2.3** mA
